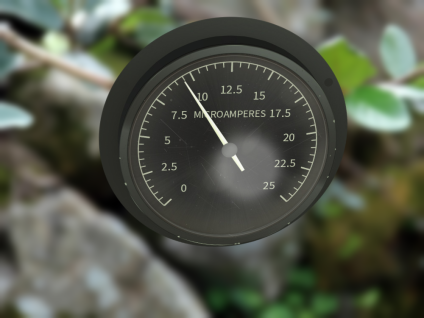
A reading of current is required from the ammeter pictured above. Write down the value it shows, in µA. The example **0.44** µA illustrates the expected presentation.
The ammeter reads **9.5** µA
